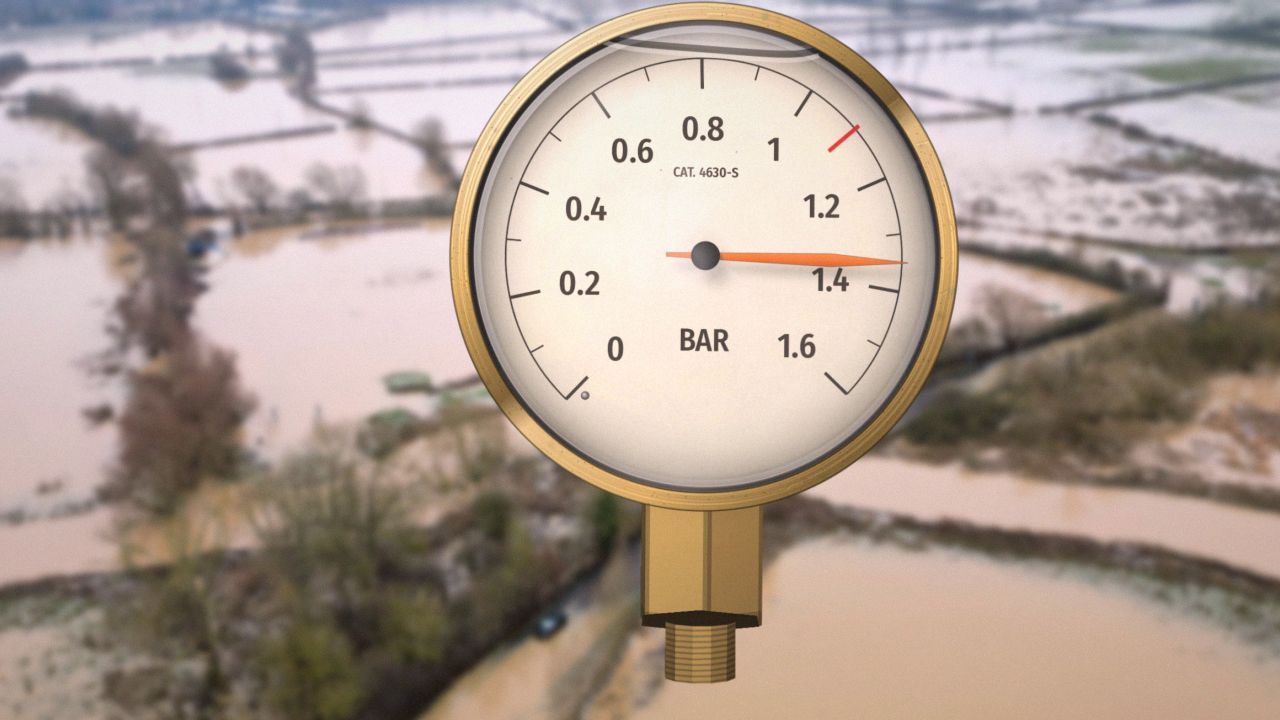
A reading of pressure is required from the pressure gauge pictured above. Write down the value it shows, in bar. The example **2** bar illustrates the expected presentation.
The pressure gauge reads **1.35** bar
